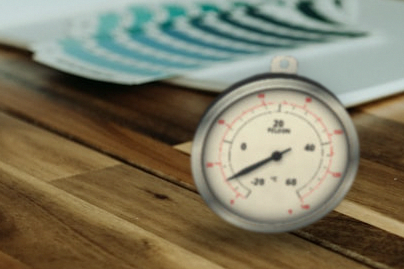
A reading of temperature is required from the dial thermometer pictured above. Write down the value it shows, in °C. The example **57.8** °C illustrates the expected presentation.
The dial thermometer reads **-12** °C
